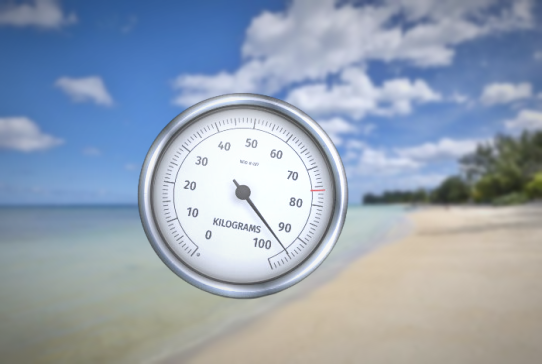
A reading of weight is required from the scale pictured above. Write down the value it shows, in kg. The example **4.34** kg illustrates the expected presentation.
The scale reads **95** kg
